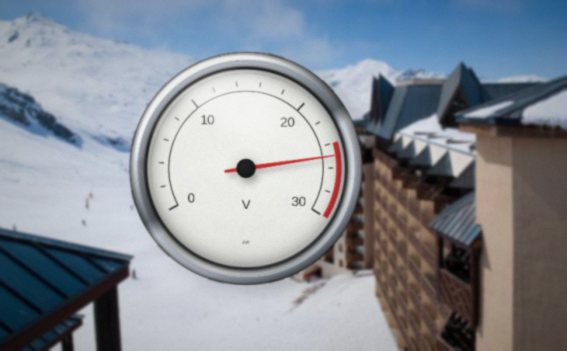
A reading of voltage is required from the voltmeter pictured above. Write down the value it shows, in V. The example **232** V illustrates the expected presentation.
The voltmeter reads **25** V
